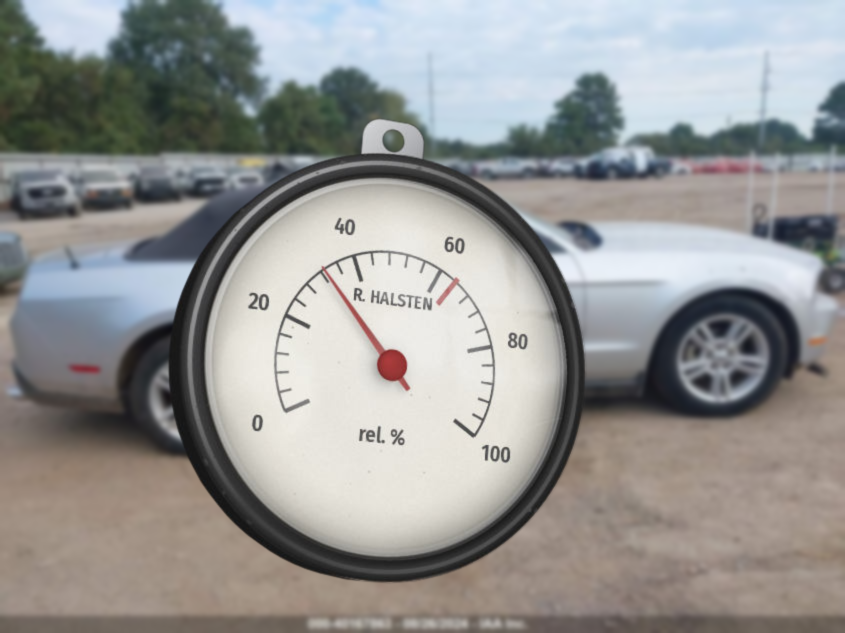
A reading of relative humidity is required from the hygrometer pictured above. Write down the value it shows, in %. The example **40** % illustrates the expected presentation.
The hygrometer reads **32** %
